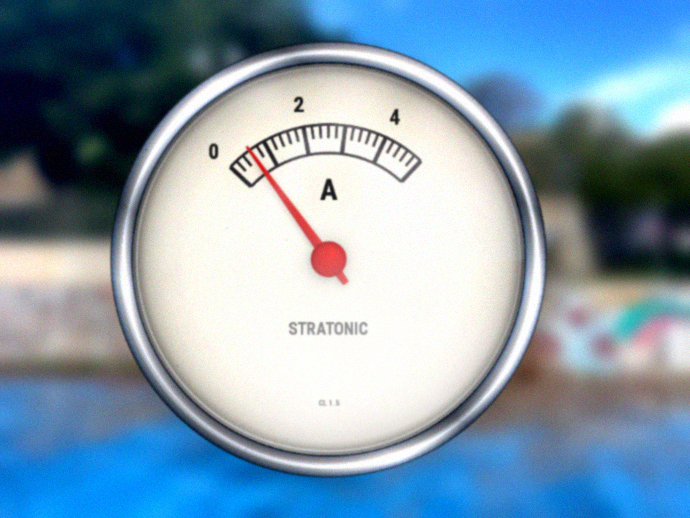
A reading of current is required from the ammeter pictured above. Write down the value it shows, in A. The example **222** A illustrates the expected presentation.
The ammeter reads **0.6** A
